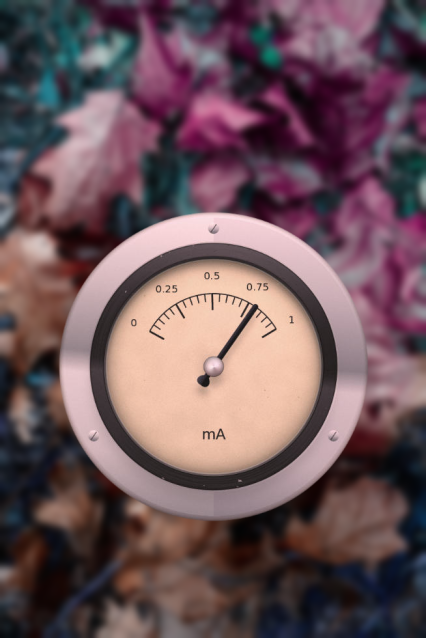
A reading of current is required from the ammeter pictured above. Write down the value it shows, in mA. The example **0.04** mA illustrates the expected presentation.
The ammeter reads **0.8** mA
